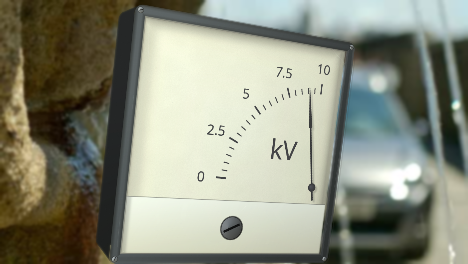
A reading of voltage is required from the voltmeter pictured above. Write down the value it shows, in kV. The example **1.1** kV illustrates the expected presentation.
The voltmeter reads **9** kV
